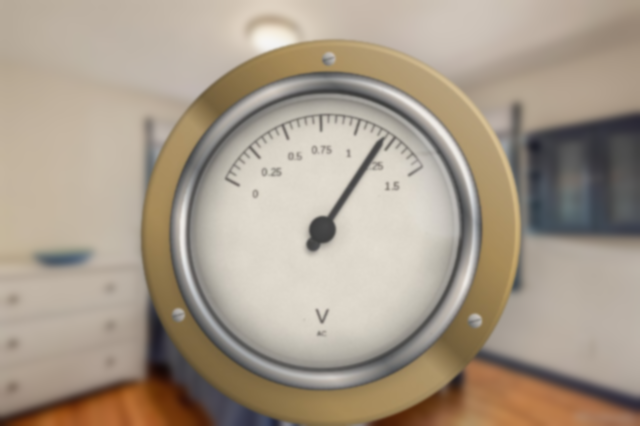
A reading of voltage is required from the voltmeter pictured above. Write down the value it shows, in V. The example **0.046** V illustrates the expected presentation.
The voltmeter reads **1.2** V
